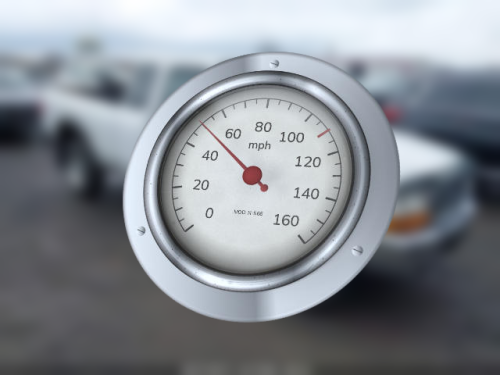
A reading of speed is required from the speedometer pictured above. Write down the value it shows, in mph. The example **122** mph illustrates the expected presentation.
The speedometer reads **50** mph
